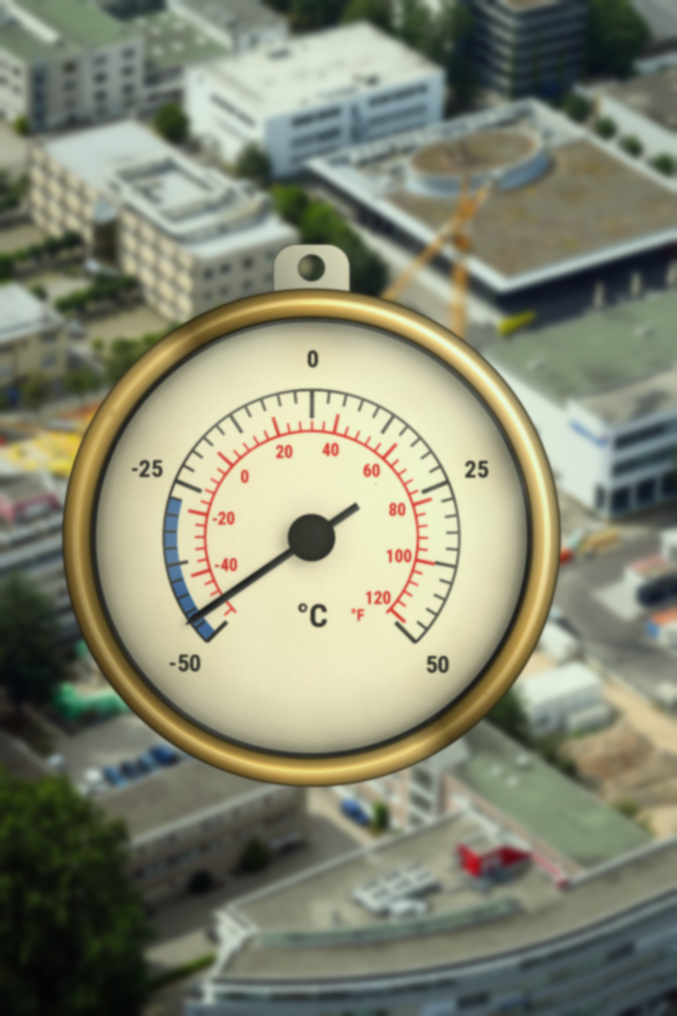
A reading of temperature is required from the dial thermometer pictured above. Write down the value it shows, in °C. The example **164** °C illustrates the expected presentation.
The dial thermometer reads **-46.25** °C
